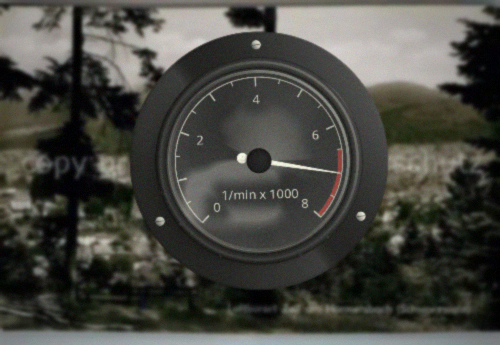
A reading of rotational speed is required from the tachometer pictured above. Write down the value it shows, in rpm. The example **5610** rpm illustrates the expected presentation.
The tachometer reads **7000** rpm
